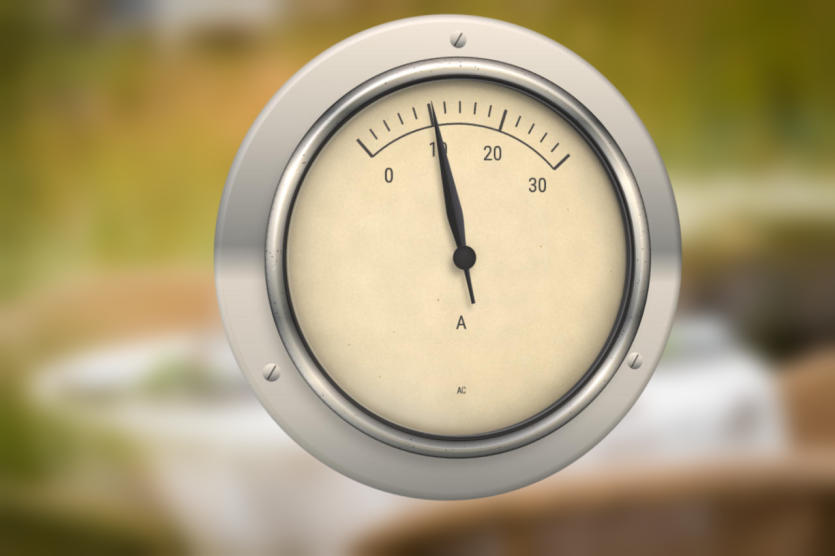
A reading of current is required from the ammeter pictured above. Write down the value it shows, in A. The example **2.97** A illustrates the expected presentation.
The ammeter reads **10** A
